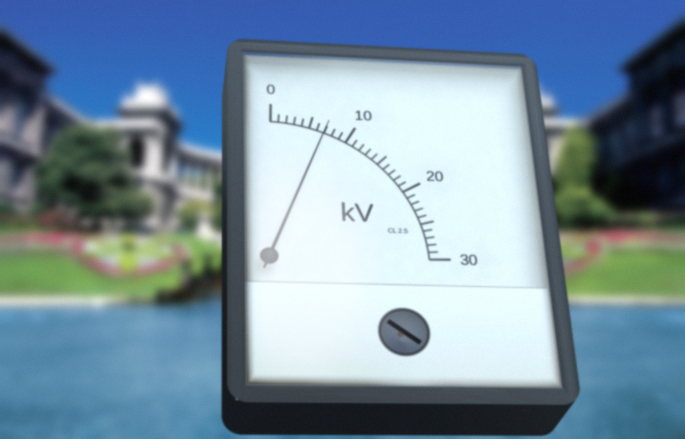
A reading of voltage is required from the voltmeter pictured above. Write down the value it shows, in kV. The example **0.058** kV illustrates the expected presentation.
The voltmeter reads **7** kV
